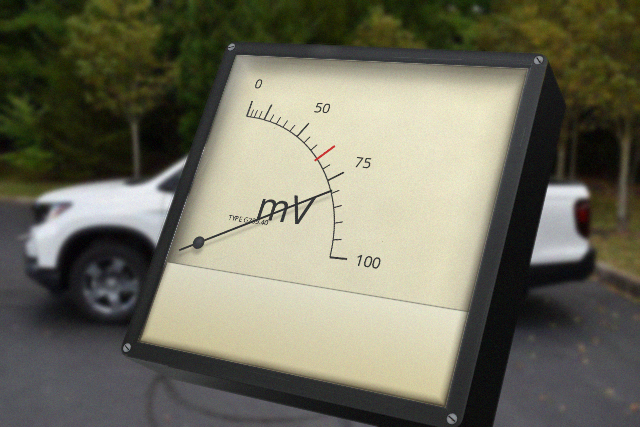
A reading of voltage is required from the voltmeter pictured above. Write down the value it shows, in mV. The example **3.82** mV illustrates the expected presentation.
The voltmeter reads **80** mV
